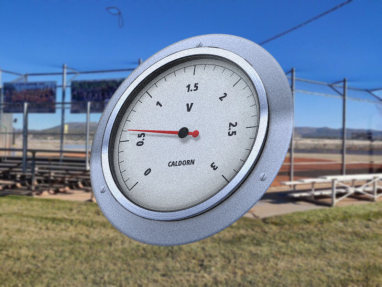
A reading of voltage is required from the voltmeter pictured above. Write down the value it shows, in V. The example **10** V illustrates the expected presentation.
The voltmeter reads **0.6** V
